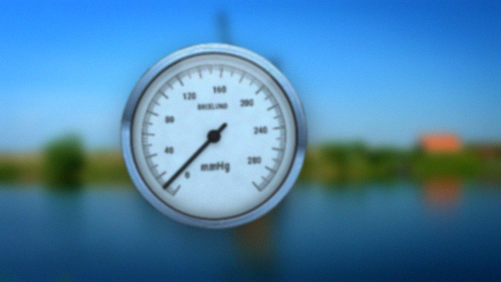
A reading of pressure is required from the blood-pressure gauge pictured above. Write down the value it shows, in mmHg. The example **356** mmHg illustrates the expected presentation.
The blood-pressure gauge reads **10** mmHg
